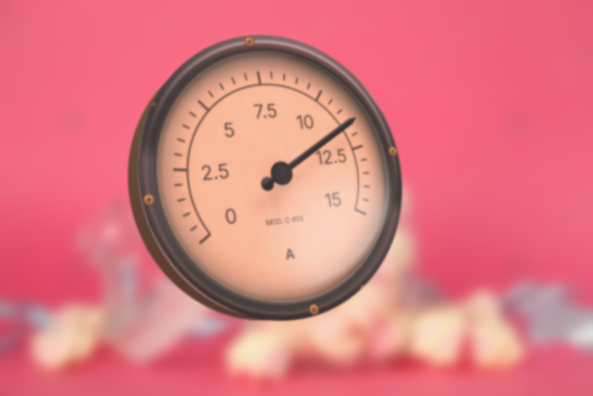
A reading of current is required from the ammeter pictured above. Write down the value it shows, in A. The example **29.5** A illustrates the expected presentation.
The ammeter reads **11.5** A
